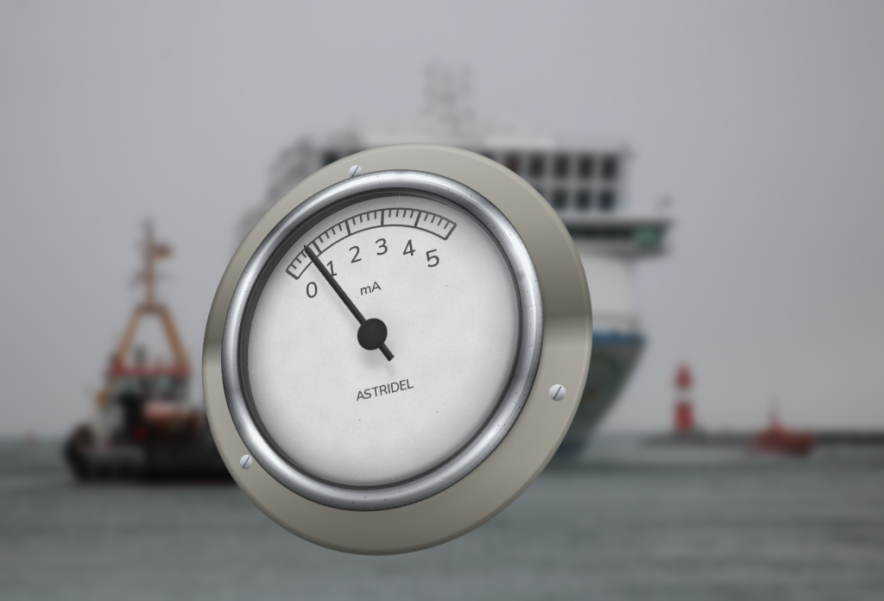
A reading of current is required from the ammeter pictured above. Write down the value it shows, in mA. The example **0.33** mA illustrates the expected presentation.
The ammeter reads **0.8** mA
